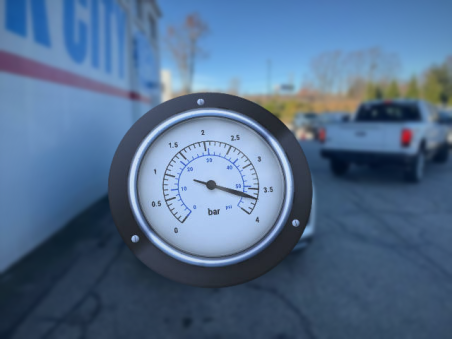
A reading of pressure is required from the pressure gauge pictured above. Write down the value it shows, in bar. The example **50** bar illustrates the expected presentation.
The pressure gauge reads **3.7** bar
